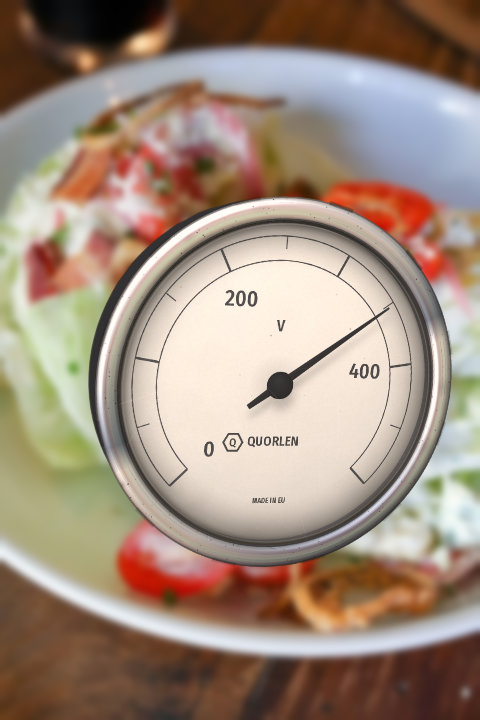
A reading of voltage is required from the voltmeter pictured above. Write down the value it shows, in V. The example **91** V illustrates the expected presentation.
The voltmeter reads **350** V
